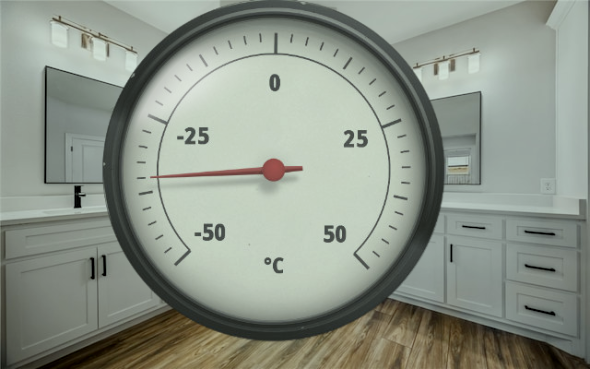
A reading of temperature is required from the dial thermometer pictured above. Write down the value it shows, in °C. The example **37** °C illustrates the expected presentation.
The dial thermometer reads **-35** °C
